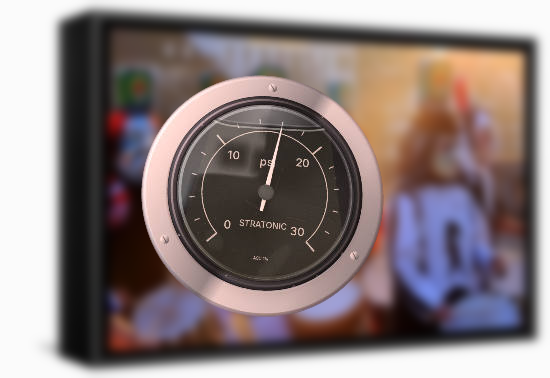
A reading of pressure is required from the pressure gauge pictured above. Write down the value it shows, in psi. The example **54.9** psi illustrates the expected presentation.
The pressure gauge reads **16** psi
